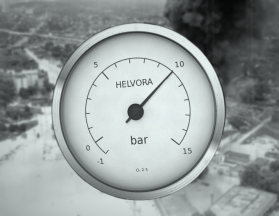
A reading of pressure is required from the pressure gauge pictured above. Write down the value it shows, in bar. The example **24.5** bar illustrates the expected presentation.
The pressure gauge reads **10** bar
